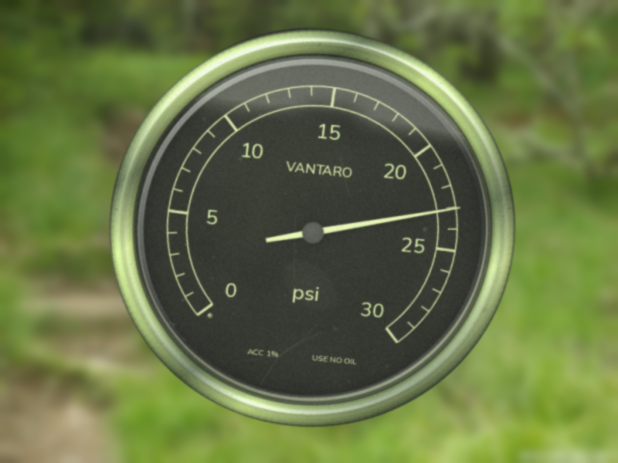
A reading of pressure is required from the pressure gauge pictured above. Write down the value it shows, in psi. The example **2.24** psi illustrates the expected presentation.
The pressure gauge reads **23** psi
